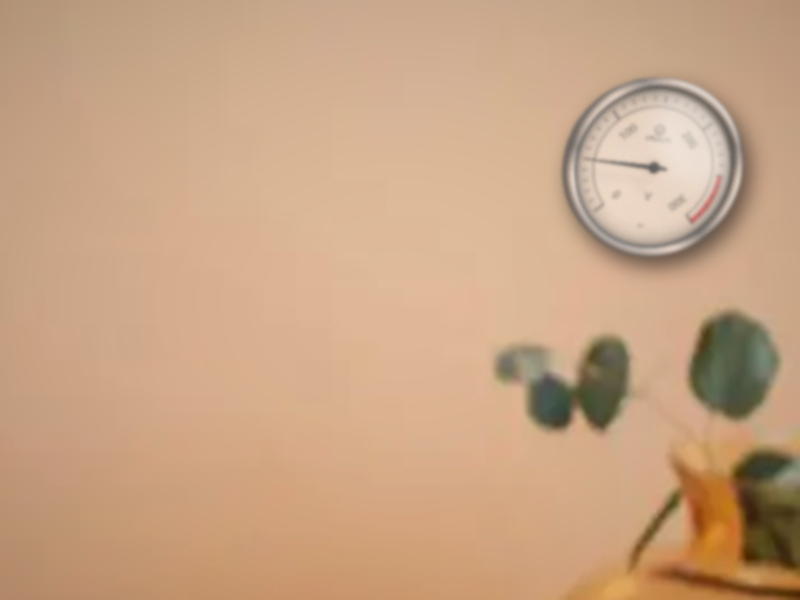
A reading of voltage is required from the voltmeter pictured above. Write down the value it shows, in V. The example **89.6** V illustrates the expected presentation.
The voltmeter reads **50** V
